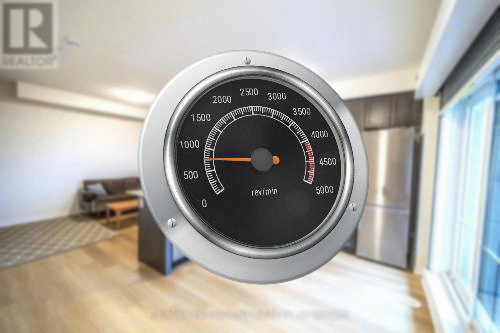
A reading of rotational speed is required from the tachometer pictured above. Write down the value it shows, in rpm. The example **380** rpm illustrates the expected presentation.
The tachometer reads **750** rpm
